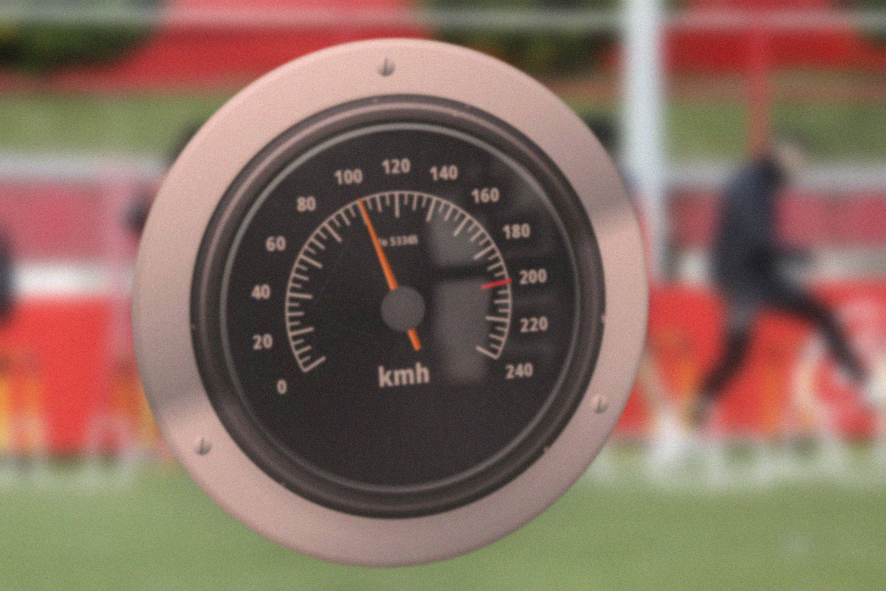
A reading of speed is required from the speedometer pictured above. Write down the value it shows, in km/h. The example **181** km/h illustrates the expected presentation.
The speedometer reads **100** km/h
